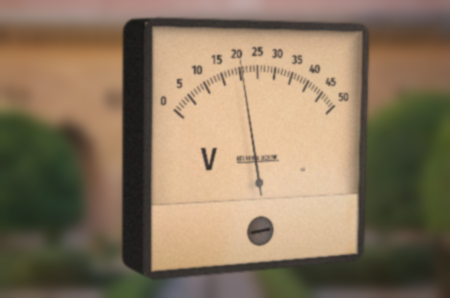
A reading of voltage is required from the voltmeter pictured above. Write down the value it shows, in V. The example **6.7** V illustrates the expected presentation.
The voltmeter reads **20** V
